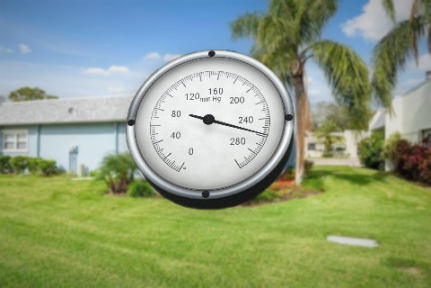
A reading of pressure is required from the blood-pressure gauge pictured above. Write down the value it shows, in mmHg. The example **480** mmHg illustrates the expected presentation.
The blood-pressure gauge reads **260** mmHg
